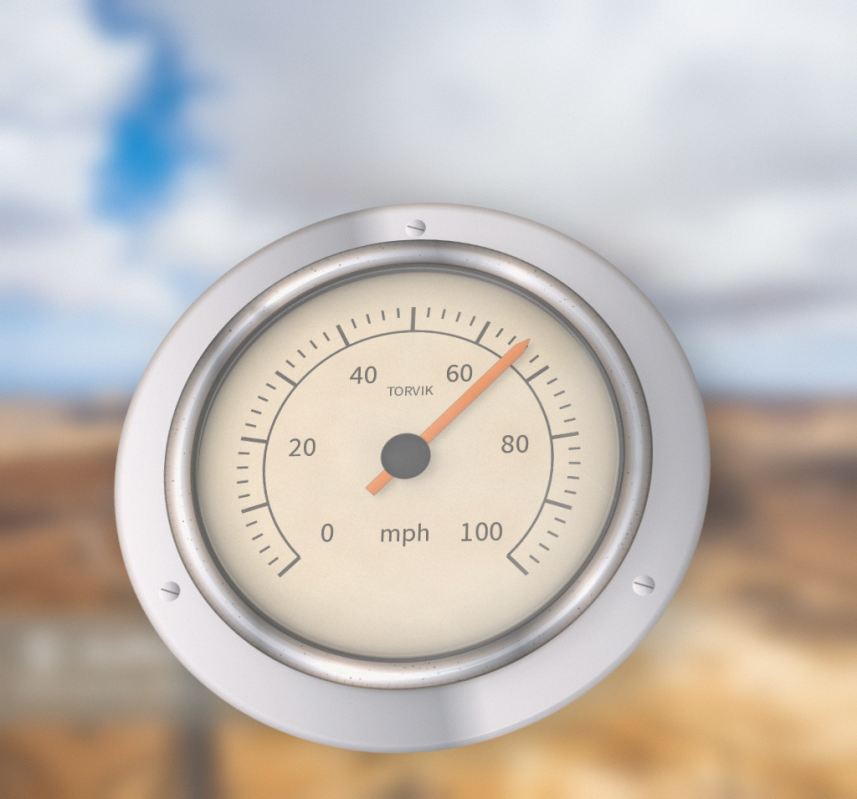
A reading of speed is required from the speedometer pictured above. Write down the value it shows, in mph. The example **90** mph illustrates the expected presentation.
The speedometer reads **66** mph
